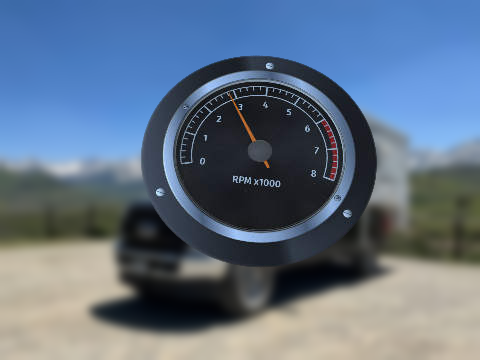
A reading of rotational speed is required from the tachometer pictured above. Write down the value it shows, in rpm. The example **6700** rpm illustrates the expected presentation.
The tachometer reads **2800** rpm
